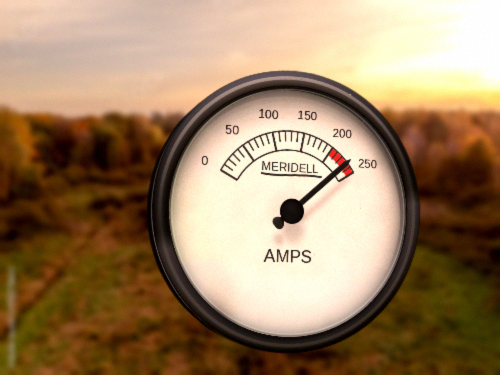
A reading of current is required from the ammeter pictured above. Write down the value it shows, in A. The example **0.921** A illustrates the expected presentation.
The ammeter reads **230** A
